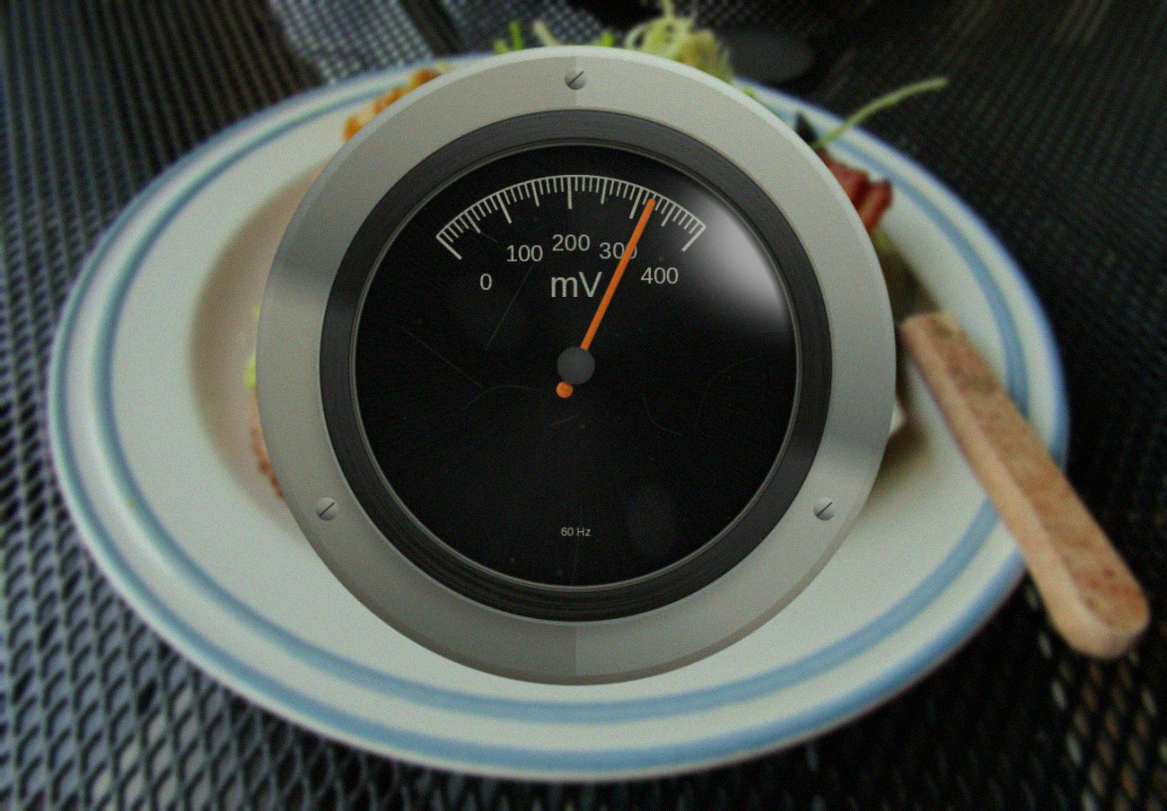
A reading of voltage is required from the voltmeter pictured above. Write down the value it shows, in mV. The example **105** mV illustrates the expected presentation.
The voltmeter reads **320** mV
